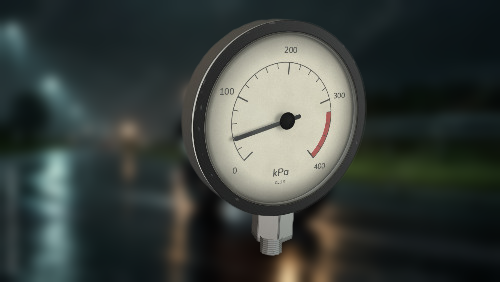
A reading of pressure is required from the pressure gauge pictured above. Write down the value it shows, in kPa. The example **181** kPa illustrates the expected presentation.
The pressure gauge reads **40** kPa
